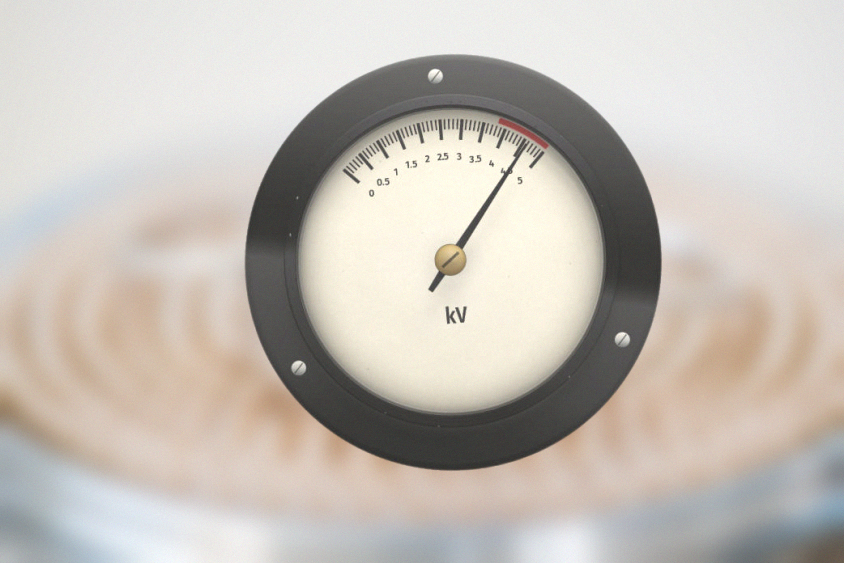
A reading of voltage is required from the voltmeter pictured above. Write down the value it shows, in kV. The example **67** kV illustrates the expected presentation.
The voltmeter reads **4.6** kV
